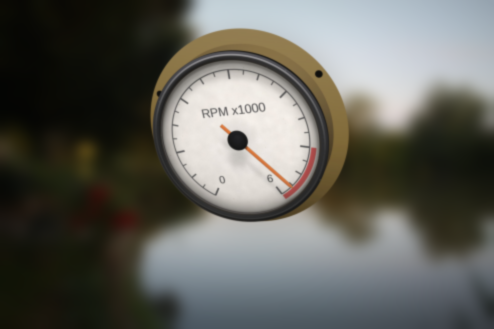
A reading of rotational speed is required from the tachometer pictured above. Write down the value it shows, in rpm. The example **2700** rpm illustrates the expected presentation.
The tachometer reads **5750** rpm
